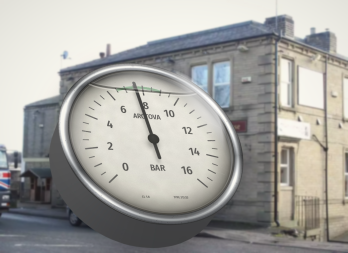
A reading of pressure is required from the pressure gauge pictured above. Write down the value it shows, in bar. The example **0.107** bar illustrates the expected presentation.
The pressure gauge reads **7.5** bar
